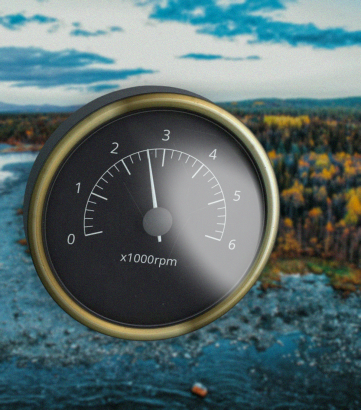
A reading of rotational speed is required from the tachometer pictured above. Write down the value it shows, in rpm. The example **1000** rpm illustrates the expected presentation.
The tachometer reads **2600** rpm
